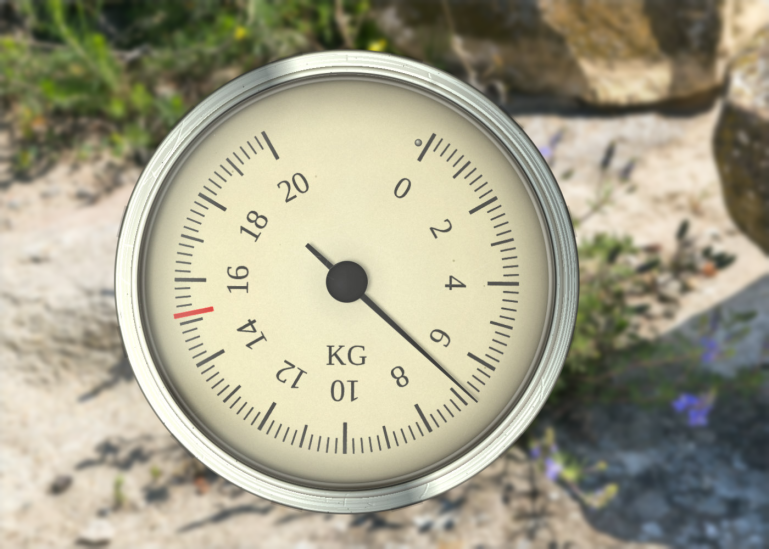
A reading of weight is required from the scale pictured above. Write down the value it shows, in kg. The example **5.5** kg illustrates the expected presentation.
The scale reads **6.8** kg
